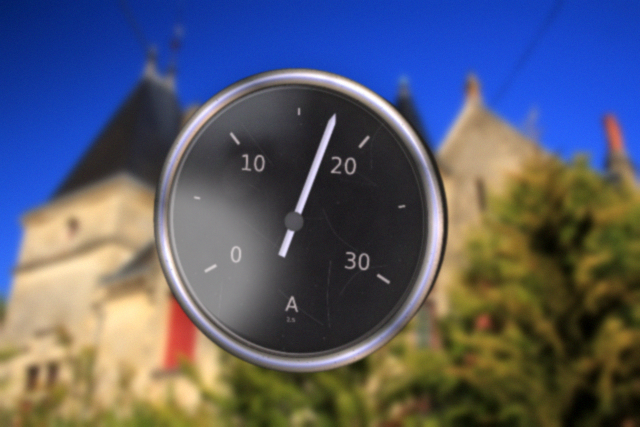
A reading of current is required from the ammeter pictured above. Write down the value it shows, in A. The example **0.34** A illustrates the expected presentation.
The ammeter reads **17.5** A
